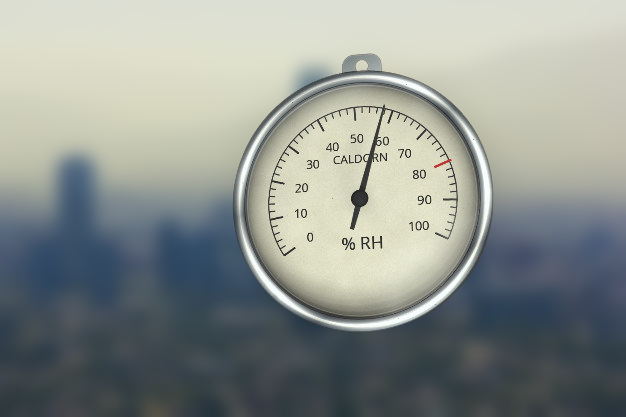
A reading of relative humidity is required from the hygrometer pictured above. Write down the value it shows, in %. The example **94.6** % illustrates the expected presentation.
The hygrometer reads **58** %
